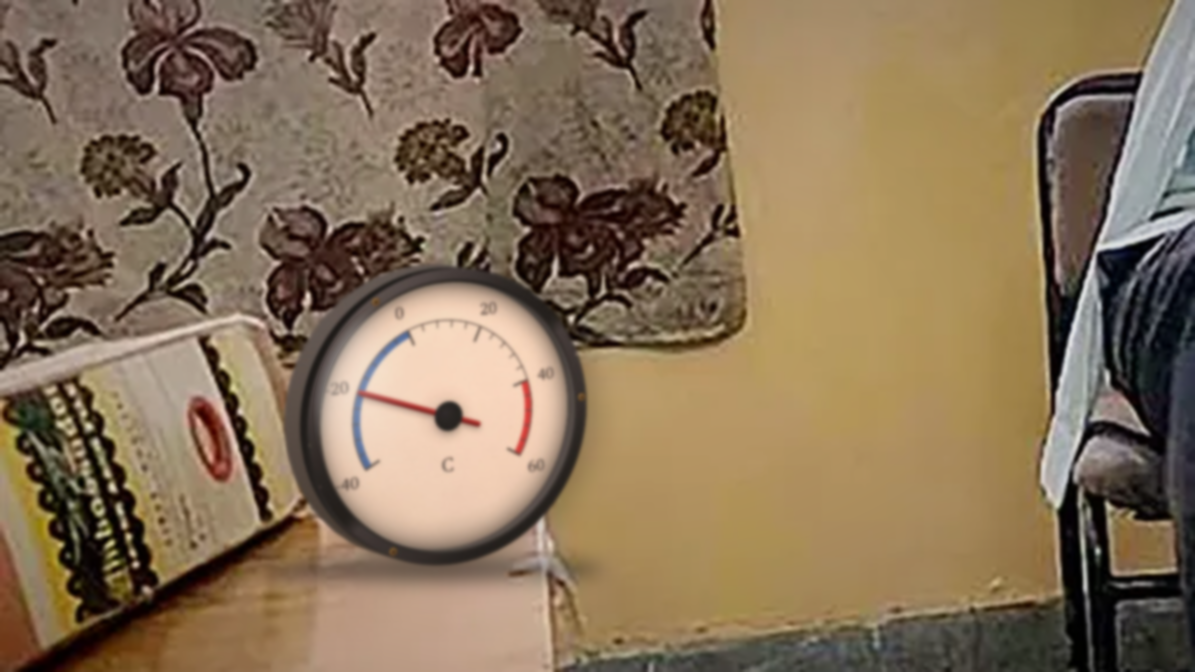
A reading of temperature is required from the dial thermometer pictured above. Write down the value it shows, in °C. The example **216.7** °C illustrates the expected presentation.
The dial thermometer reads **-20** °C
